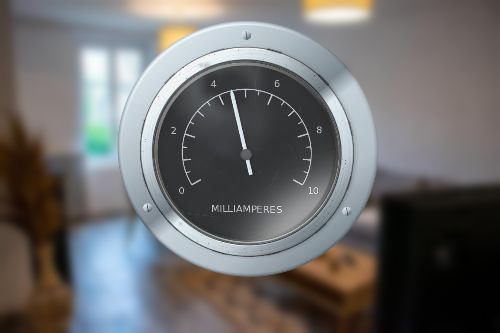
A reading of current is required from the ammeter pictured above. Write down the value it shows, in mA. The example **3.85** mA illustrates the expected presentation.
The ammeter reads **4.5** mA
